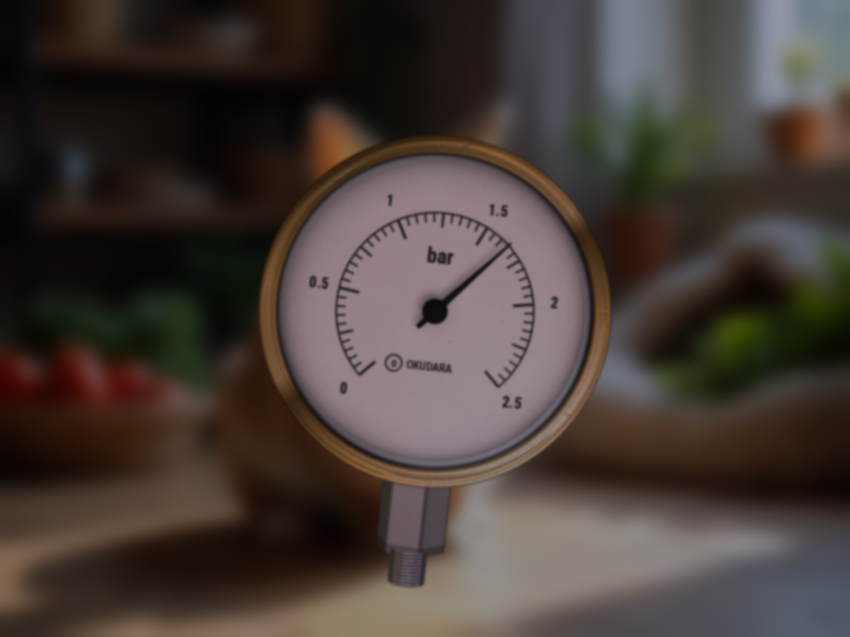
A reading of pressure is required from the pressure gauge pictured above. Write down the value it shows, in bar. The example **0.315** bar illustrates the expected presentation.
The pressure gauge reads **1.65** bar
